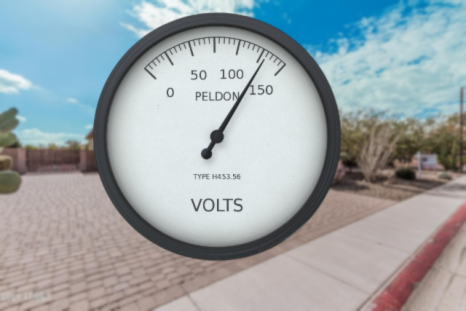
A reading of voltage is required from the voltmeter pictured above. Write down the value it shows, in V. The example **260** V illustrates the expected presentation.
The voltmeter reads **130** V
